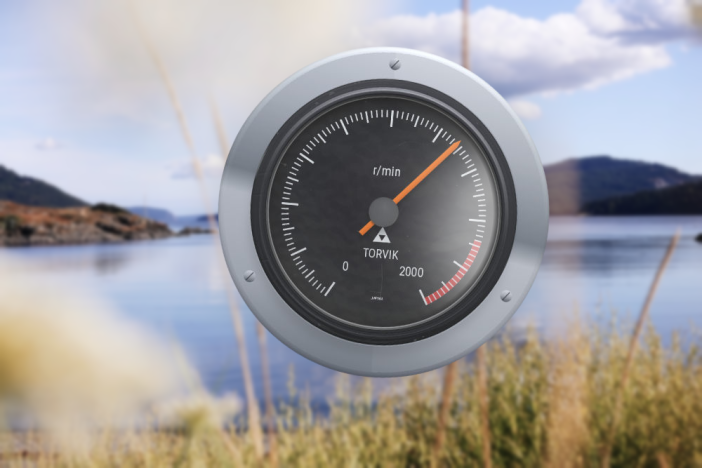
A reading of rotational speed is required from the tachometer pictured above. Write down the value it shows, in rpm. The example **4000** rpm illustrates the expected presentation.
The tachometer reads **1280** rpm
